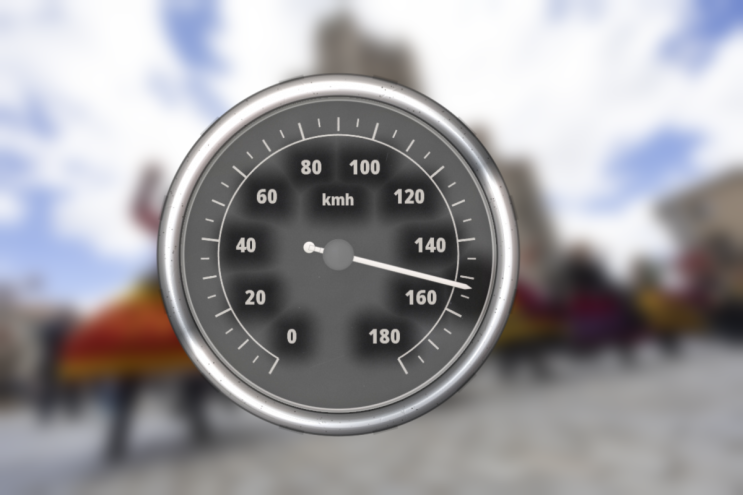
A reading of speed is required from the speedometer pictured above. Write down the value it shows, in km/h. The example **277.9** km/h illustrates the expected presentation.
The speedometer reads **152.5** km/h
